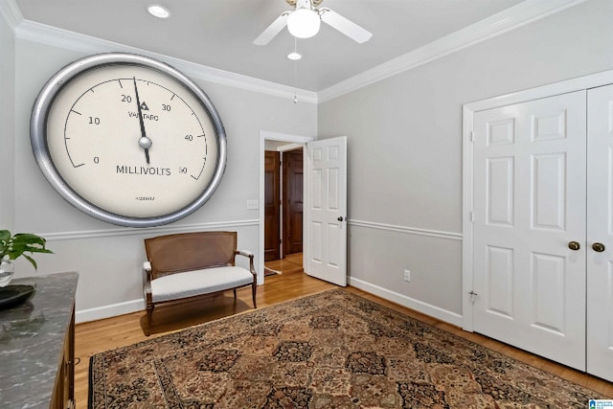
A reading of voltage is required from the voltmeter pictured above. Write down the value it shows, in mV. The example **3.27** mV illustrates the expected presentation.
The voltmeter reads **22.5** mV
